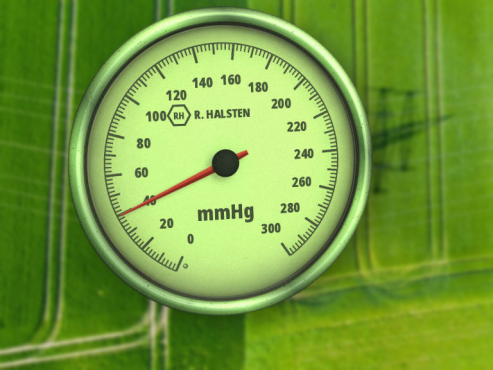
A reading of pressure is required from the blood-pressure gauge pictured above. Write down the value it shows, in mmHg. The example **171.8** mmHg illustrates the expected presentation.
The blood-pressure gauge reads **40** mmHg
